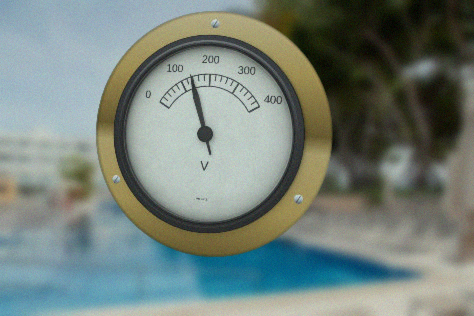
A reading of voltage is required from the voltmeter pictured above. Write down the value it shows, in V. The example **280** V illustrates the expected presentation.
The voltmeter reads **140** V
